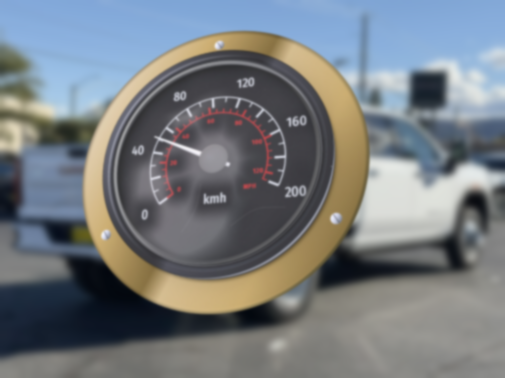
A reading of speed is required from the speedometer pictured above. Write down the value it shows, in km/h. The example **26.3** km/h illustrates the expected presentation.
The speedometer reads **50** km/h
